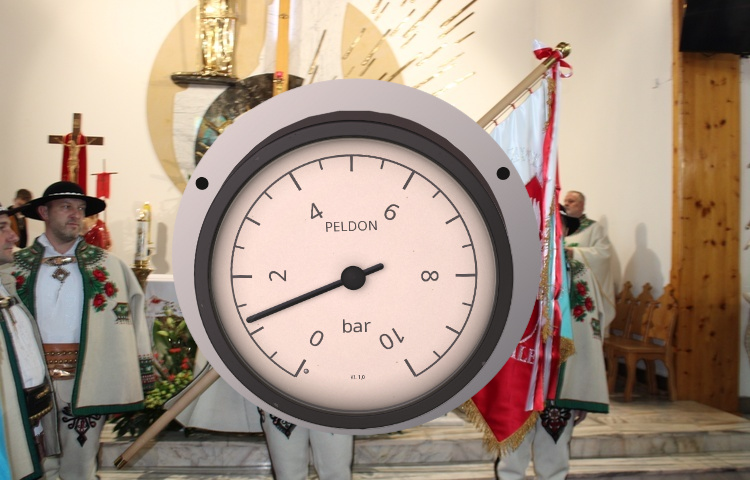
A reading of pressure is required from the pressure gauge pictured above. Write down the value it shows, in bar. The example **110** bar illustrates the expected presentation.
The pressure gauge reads **1.25** bar
